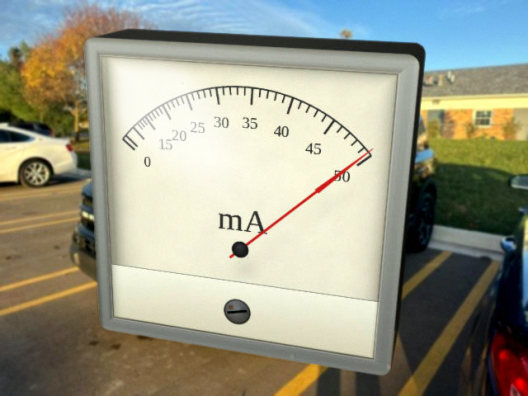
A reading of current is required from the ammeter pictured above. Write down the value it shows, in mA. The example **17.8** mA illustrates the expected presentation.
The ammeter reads **49.5** mA
